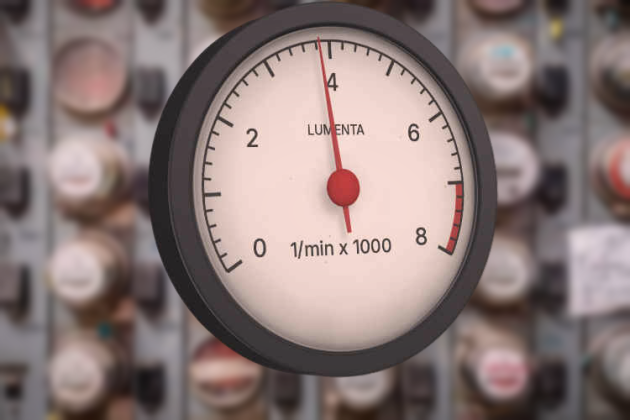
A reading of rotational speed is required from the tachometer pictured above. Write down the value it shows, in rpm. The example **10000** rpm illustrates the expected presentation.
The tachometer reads **3800** rpm
